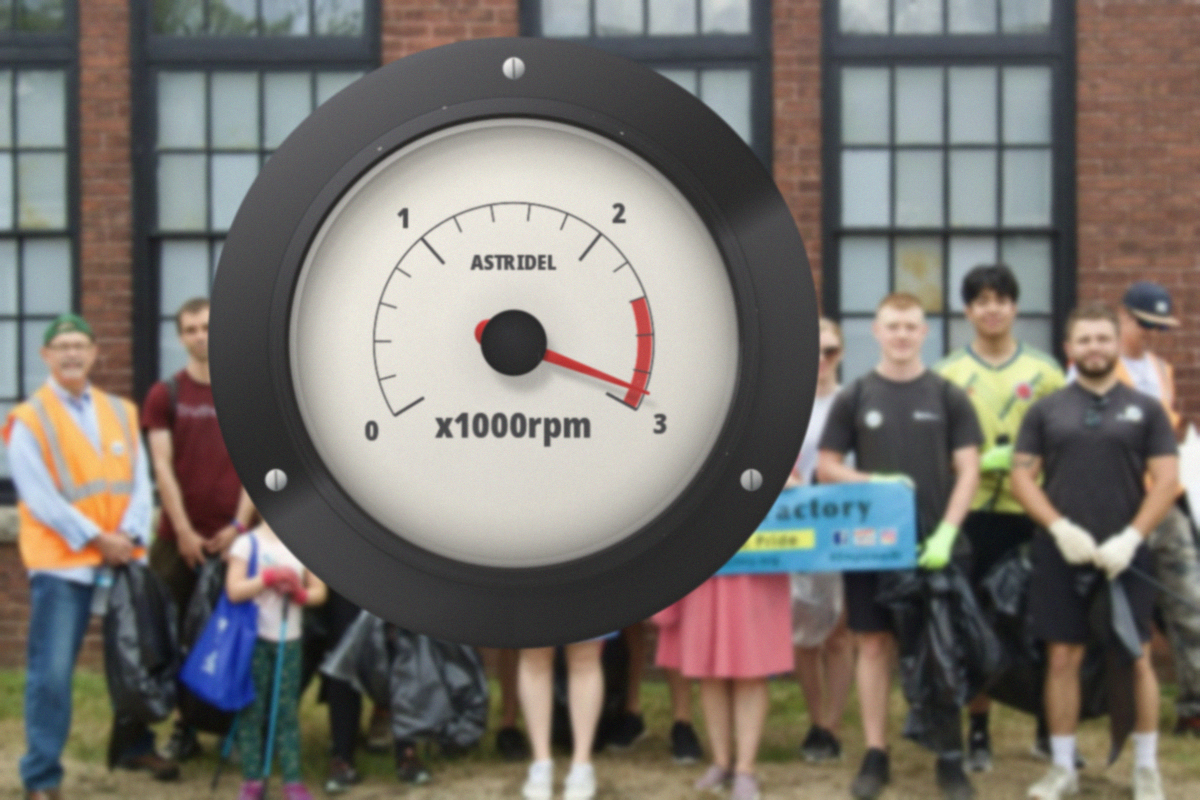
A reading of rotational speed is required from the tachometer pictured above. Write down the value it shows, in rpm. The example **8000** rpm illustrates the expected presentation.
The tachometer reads **2900** rpm
